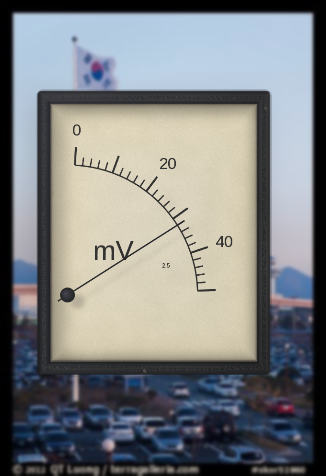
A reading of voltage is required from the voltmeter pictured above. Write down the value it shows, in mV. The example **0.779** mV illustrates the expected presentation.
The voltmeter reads **32** mV
